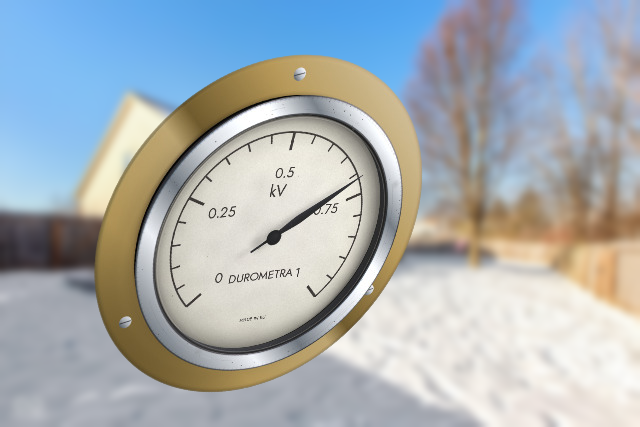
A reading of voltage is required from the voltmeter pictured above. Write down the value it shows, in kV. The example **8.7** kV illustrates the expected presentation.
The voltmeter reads **0.7** kV
